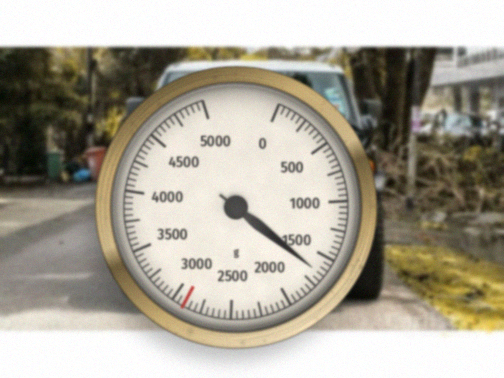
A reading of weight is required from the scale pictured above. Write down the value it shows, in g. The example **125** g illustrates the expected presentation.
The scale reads **1650** g
